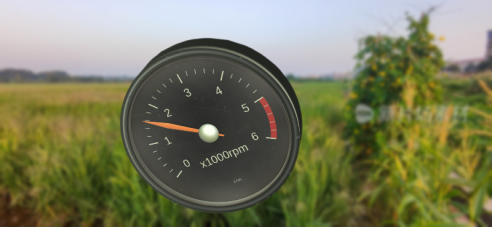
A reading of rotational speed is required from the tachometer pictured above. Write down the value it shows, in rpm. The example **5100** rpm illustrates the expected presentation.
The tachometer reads **1600** rpm
